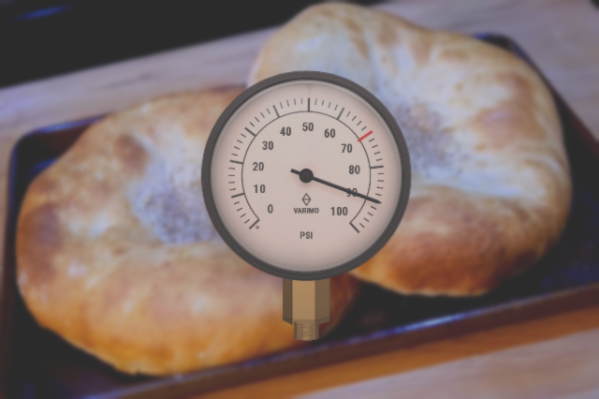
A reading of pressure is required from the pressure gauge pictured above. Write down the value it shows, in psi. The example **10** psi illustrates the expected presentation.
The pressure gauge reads **90** psi
